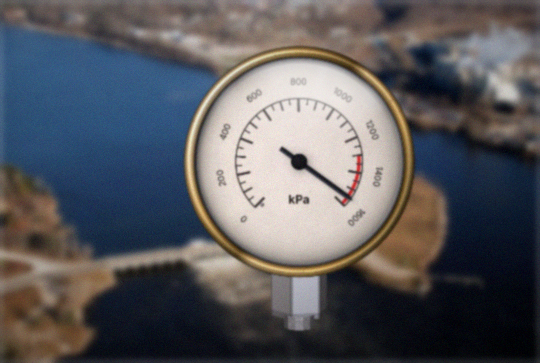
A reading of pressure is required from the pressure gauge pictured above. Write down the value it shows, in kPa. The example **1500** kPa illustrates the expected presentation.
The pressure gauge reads **1550** kPa
